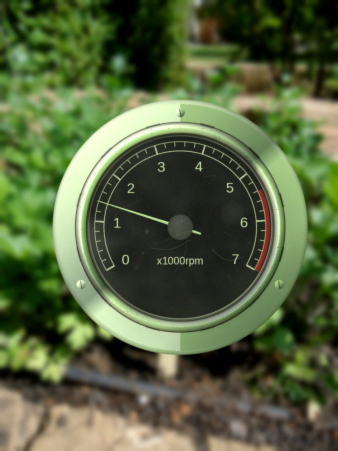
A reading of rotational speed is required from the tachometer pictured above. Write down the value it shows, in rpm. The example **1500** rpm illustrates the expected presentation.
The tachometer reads **1400** rpm
